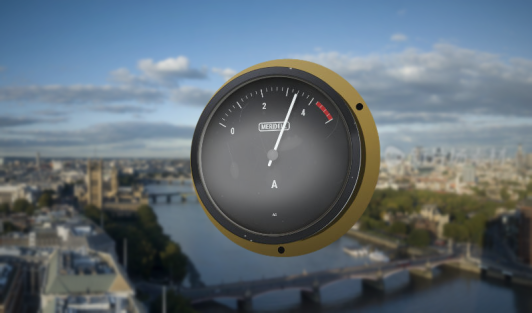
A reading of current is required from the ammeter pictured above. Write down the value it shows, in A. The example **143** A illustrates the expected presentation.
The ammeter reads **3.4** A
